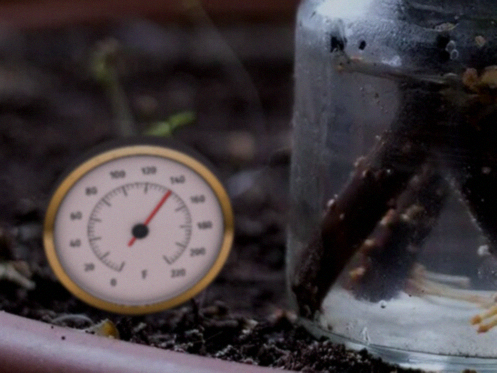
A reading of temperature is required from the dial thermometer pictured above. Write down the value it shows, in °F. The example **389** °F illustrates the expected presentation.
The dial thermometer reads **140** °F
